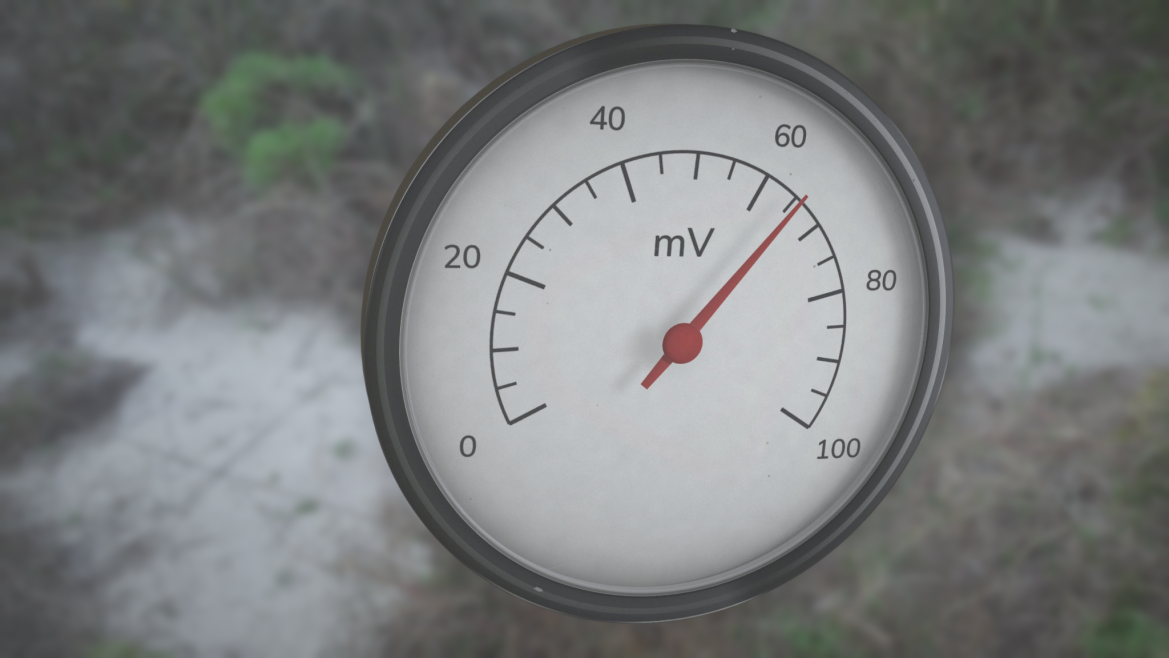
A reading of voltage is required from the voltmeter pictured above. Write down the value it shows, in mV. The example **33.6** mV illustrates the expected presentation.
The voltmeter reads **65** mV
